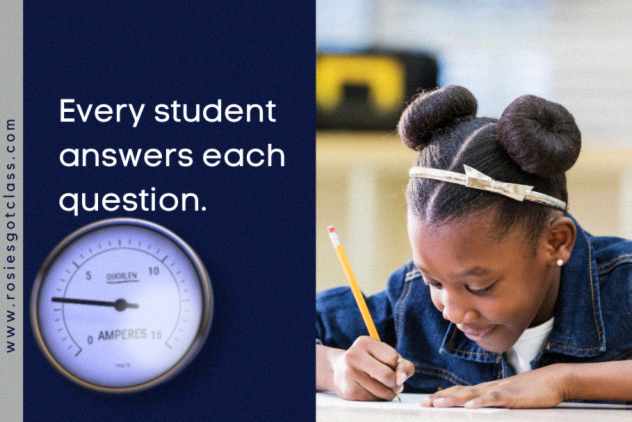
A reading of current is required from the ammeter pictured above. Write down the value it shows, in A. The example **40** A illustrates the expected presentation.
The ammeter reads **3** A
